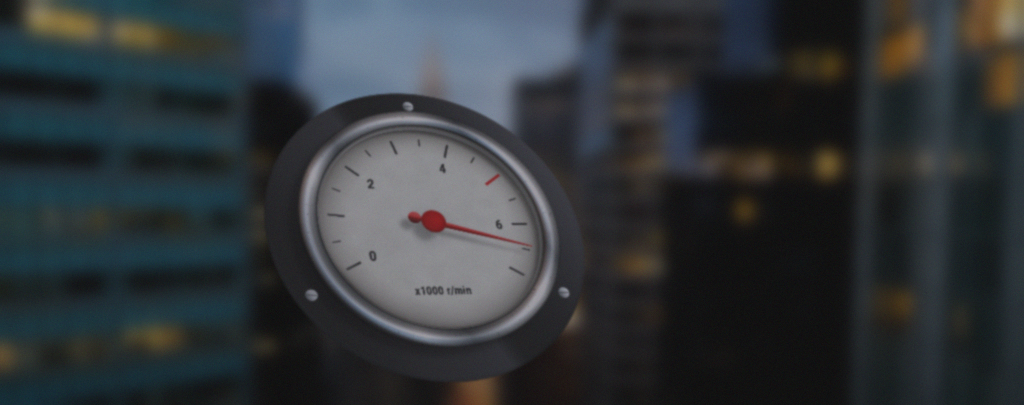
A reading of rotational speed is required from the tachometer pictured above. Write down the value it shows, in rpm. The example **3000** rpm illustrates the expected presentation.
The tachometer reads **6500** rpm
